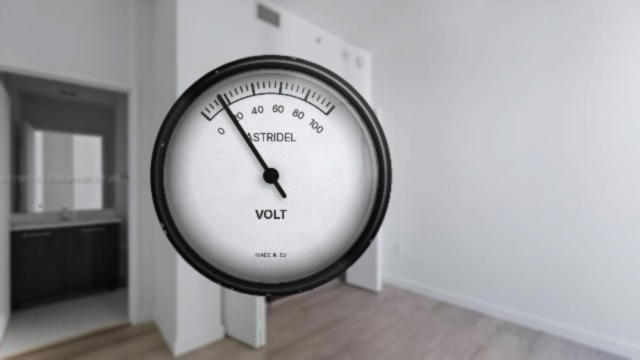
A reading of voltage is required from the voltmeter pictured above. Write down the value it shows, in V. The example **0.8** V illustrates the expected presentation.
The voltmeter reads **16** V
